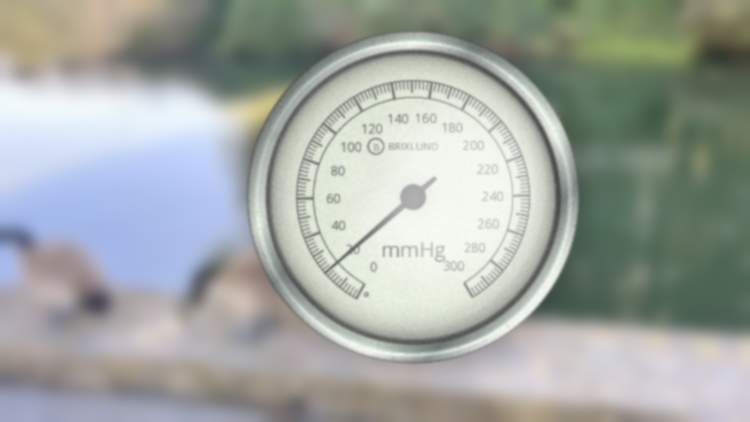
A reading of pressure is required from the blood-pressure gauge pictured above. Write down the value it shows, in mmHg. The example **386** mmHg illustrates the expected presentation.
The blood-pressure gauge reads **20** mmHg
